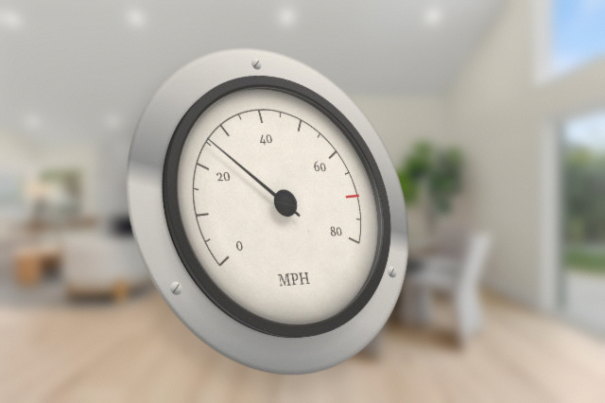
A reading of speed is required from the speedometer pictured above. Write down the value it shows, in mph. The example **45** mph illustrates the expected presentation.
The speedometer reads **25** mph
